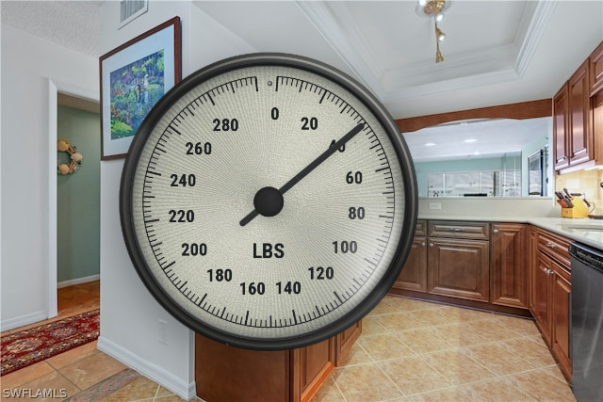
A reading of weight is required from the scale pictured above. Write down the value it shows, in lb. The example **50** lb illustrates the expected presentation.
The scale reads **40** lb
